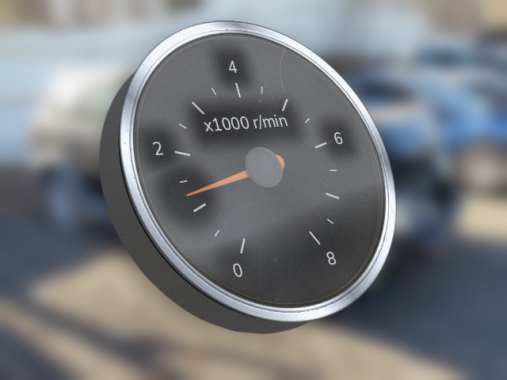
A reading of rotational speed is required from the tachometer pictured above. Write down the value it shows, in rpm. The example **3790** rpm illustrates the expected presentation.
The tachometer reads **1250** rpm
